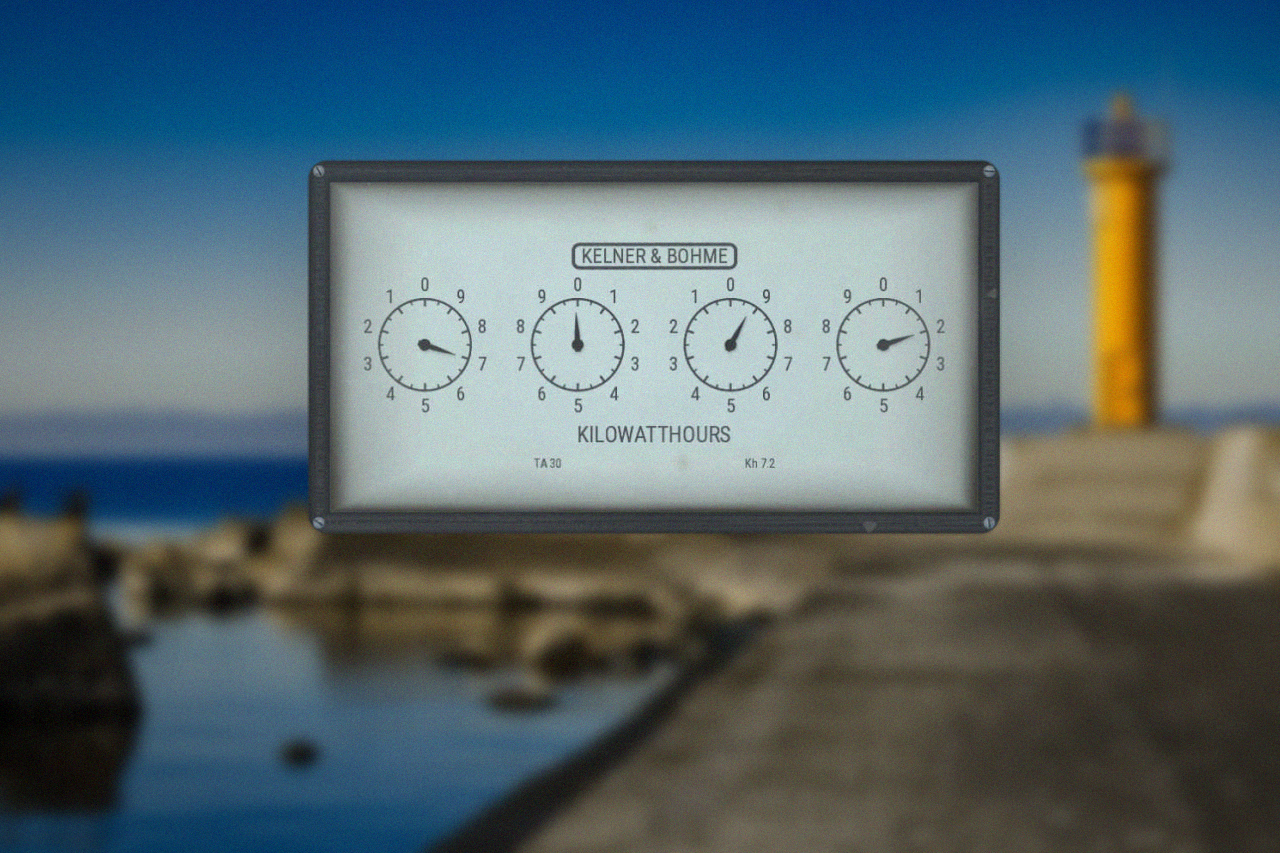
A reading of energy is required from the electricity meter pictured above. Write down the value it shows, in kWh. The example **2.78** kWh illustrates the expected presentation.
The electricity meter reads **6992** kWh
